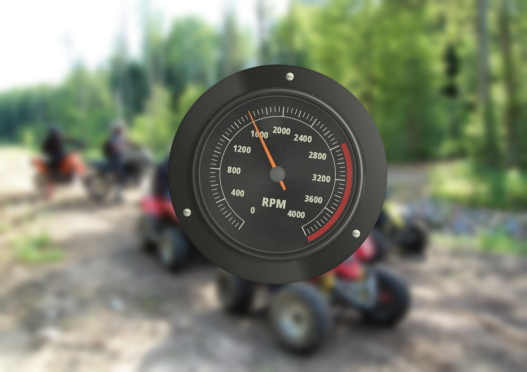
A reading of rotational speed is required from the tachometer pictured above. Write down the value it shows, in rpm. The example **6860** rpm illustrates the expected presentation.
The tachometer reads **1600** rpm
